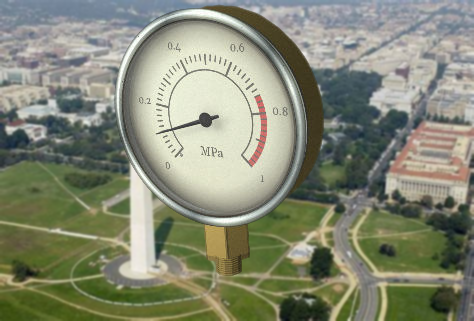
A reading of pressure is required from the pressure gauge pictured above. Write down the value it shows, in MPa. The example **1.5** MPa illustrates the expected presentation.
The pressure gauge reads **0.1** MPa
